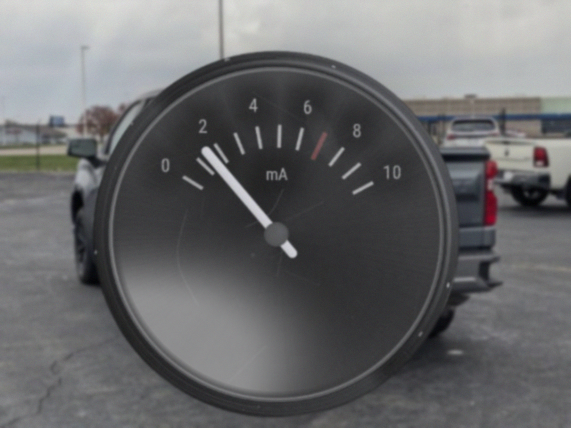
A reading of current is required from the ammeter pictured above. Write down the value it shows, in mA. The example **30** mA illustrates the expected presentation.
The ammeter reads **1.5** mA
